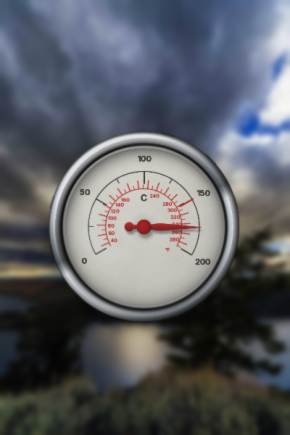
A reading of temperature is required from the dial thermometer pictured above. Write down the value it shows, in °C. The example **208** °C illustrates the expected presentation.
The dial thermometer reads **175** °C
